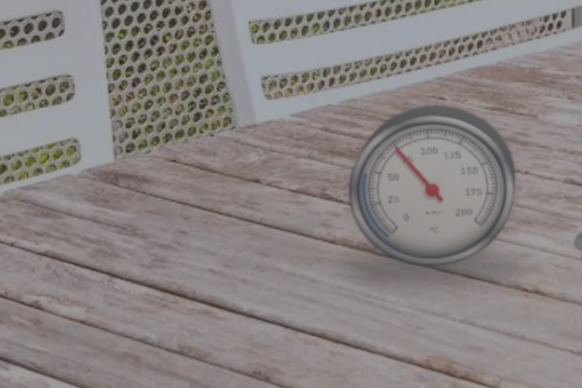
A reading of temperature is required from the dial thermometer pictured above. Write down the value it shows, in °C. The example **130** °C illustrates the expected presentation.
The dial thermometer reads **75** °C
